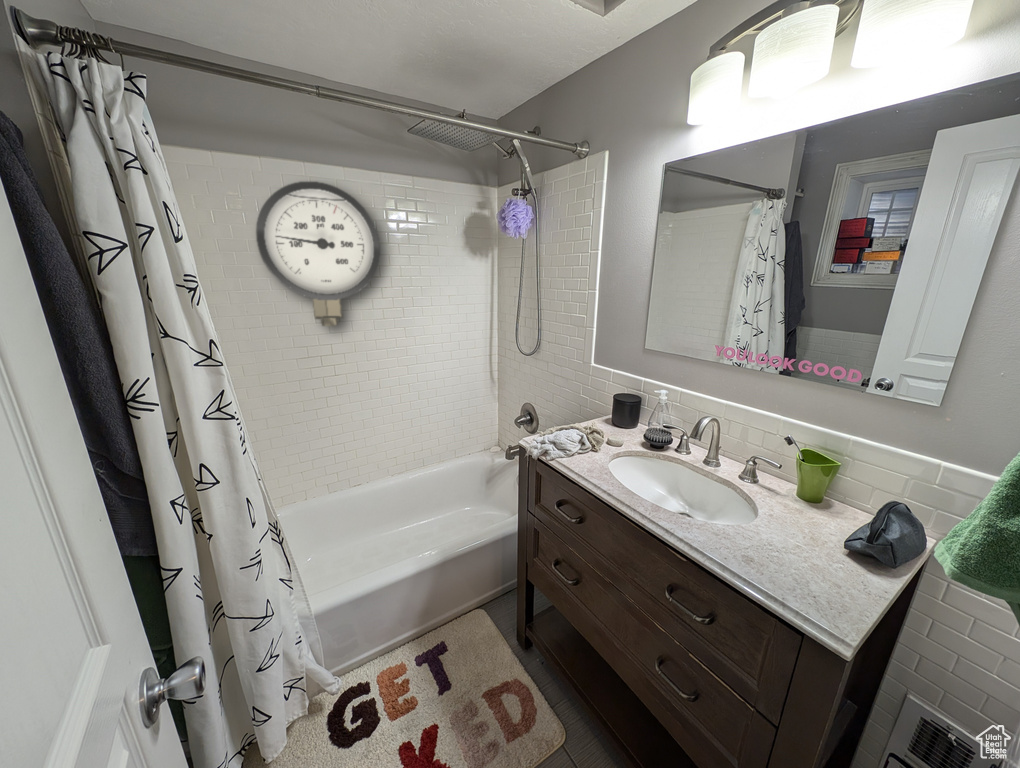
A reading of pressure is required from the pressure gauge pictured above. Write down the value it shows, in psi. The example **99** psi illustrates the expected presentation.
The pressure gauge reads **120** psi
